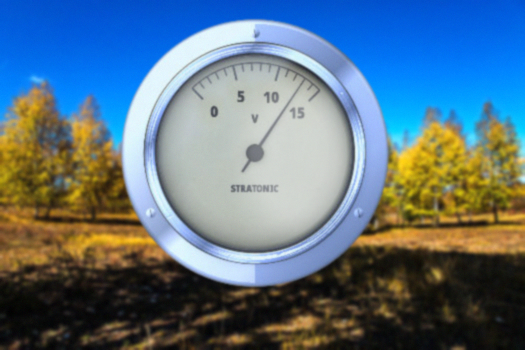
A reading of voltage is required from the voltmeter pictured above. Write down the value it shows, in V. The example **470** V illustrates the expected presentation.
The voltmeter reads **13** V
